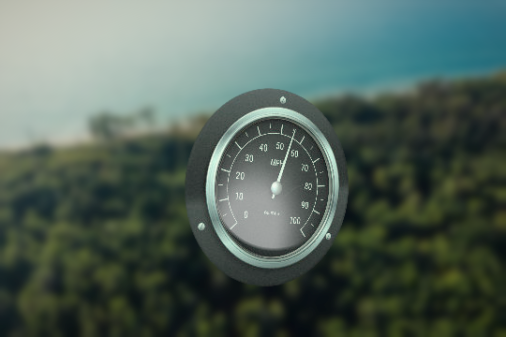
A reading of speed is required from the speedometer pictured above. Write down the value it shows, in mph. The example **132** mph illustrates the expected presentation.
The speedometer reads **55** mph
